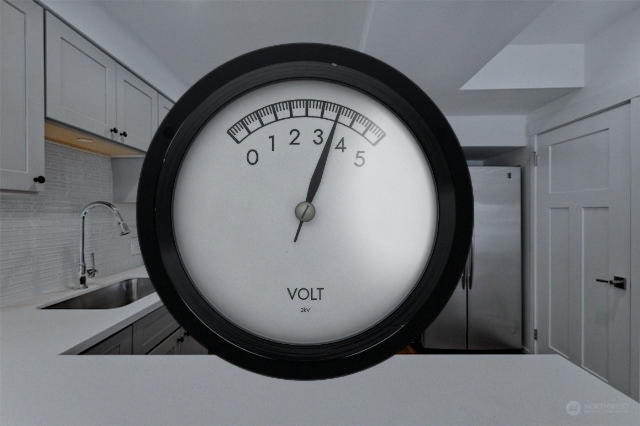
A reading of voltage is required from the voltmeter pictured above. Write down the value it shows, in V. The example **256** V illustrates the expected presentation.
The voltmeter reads **3.5** V
